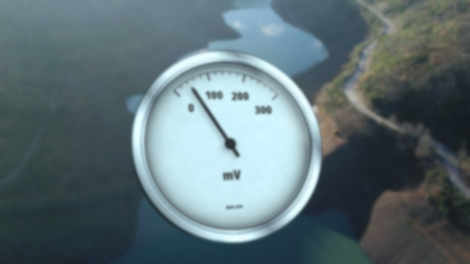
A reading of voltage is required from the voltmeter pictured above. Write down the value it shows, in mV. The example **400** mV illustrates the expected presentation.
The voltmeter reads **40** mV
